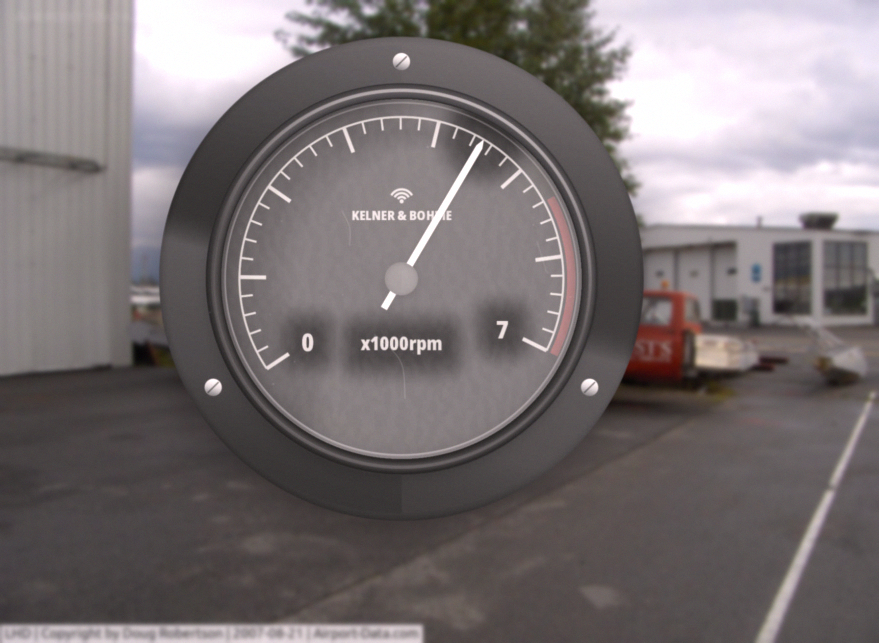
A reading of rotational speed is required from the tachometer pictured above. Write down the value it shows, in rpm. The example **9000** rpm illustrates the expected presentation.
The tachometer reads **4500** rpm
